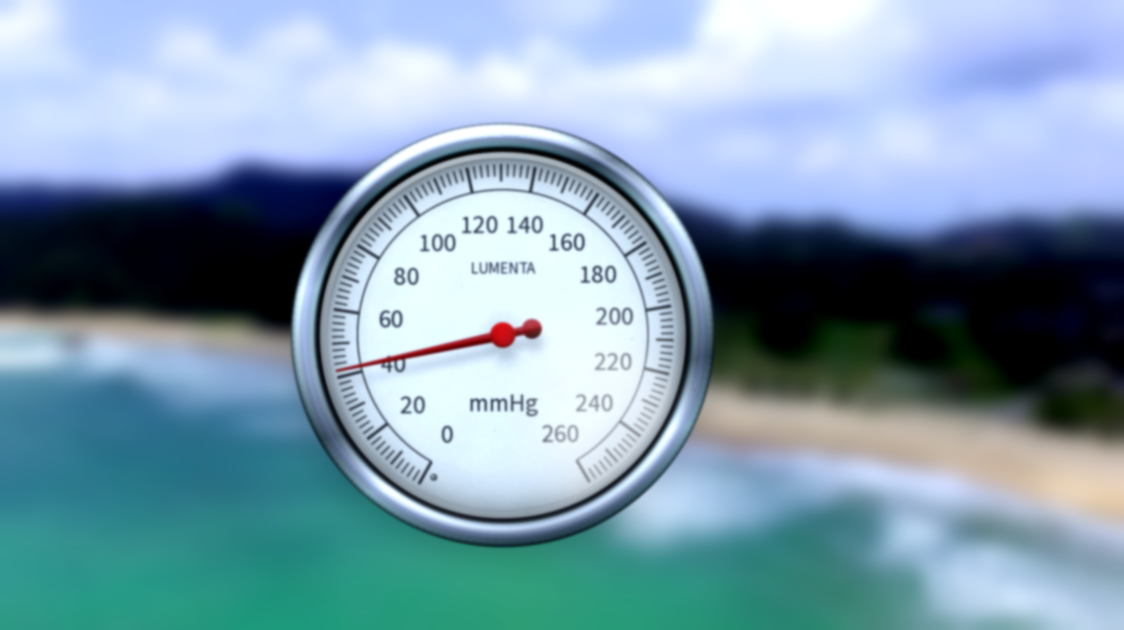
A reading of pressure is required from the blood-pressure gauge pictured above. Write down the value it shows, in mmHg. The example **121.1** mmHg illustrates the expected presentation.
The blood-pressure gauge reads **42** mmHg
